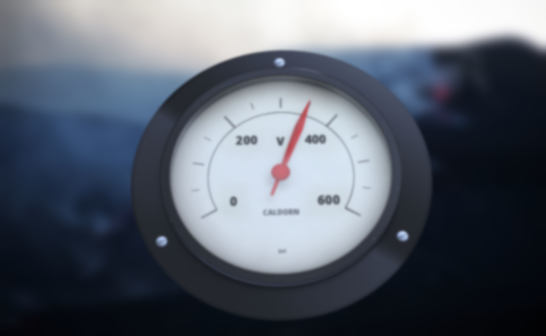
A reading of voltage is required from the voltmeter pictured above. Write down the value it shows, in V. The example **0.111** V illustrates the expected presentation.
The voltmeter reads **350** V
